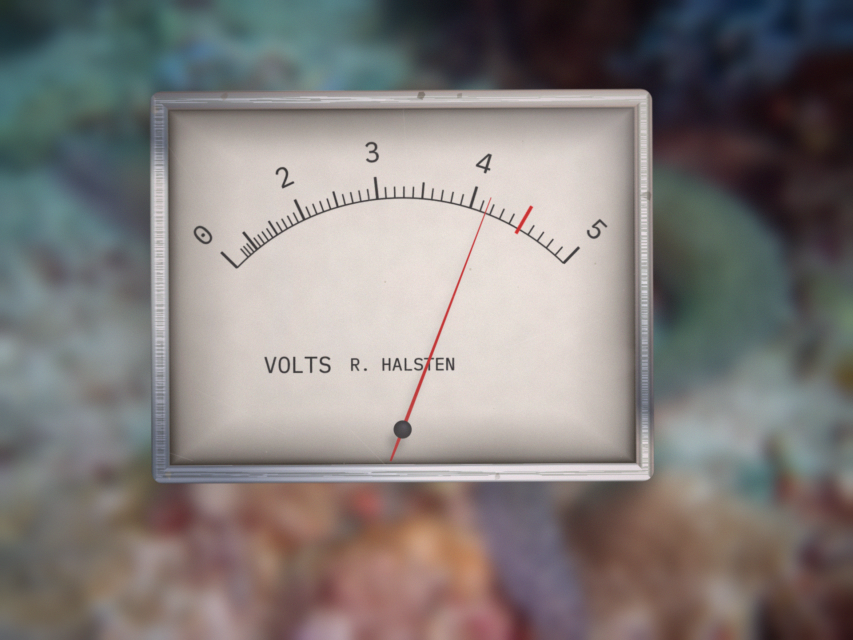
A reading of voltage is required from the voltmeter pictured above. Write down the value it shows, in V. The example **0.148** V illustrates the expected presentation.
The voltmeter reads **4.15** V
